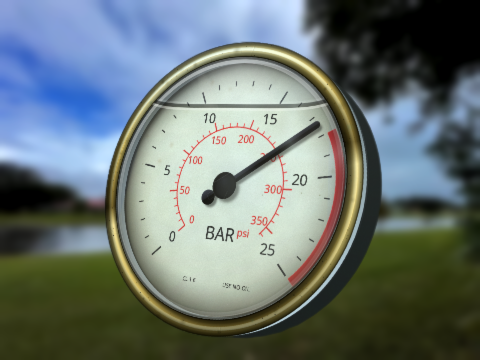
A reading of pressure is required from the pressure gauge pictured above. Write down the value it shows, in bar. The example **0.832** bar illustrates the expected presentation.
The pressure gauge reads **17.5** bar
